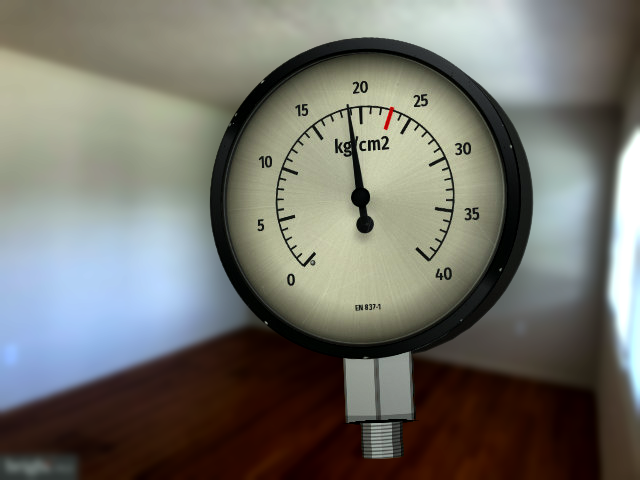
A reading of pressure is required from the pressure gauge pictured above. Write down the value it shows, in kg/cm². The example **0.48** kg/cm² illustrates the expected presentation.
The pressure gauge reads **19** kg/cm²
